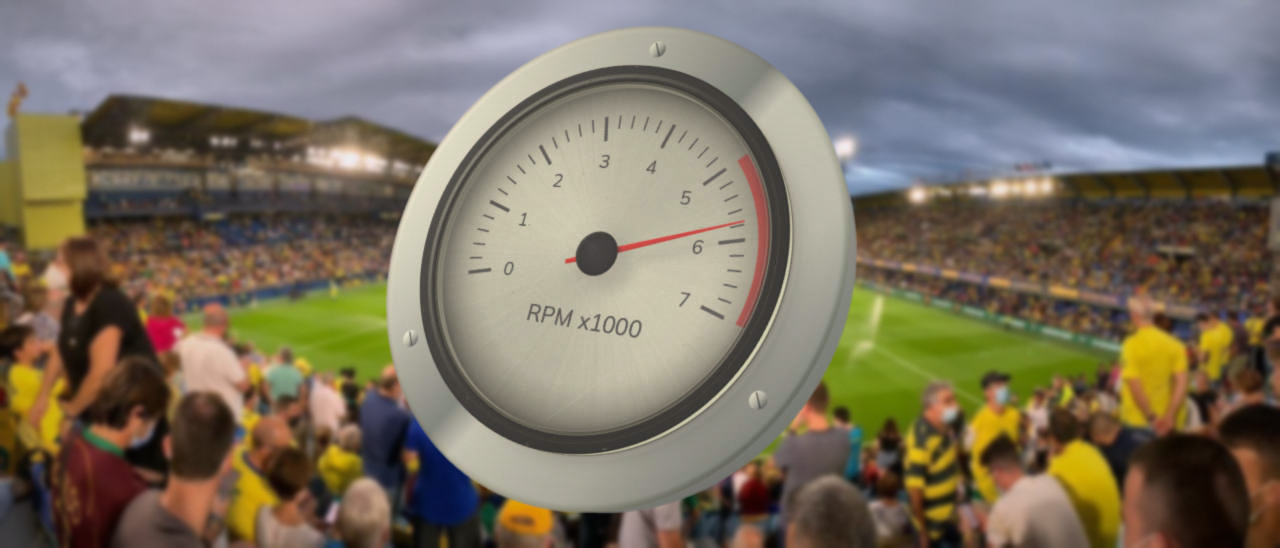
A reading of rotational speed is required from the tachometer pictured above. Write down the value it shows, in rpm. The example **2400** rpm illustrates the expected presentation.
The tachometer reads **5800** rpm
